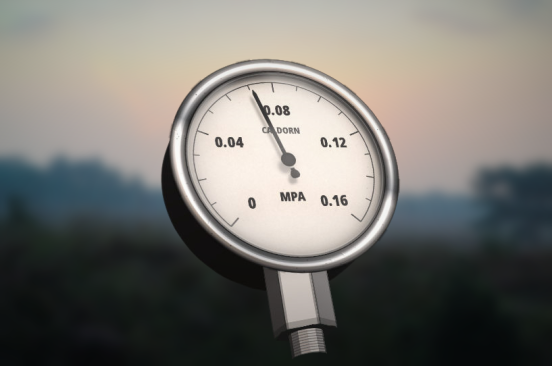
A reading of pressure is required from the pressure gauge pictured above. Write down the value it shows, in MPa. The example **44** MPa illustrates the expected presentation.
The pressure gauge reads **0.07** MPa
